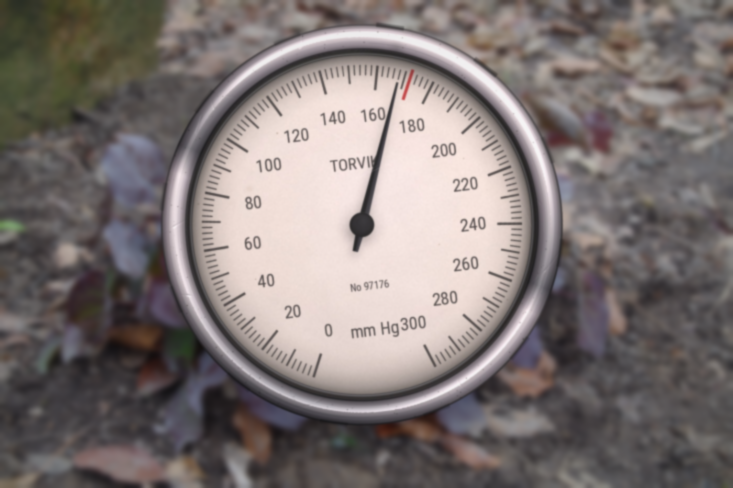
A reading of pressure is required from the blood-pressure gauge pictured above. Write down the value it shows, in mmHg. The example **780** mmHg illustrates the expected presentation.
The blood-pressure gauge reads **168** mmHg
